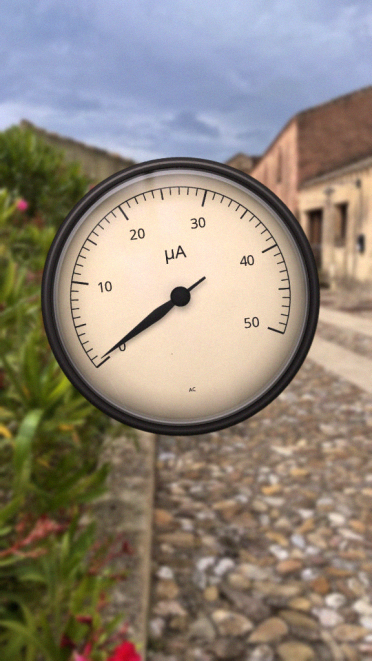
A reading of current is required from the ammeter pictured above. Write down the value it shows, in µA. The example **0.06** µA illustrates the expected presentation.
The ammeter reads **0.5** µA
